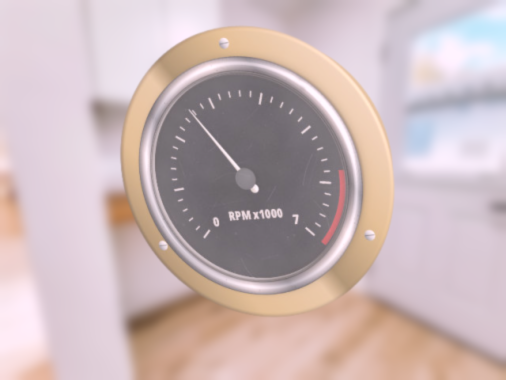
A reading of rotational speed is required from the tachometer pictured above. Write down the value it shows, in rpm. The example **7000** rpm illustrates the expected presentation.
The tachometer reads **2600** rpm
